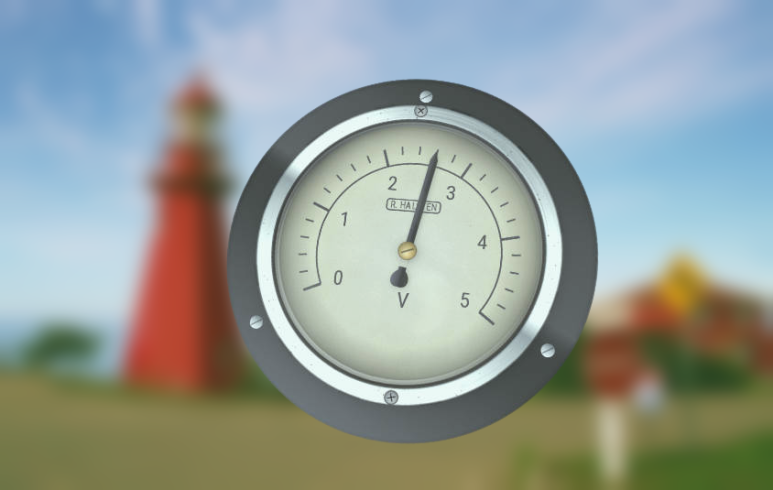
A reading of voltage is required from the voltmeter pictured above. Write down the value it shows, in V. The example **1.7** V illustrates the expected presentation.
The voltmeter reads **2.6** V
